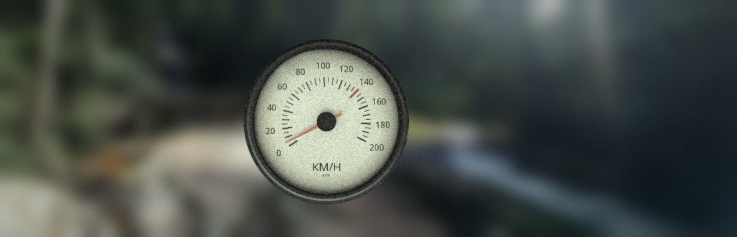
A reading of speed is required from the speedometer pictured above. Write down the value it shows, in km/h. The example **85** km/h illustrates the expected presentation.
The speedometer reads **5** km/h
